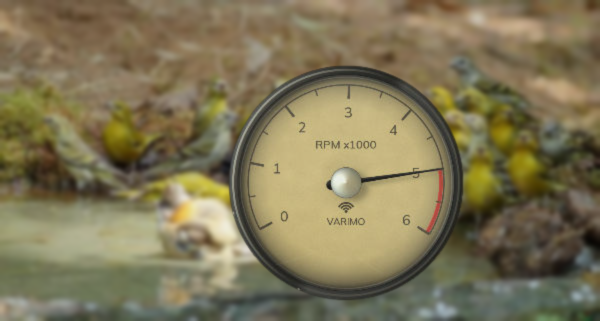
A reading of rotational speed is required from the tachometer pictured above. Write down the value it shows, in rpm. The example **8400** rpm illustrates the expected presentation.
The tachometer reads **5000** rpm
